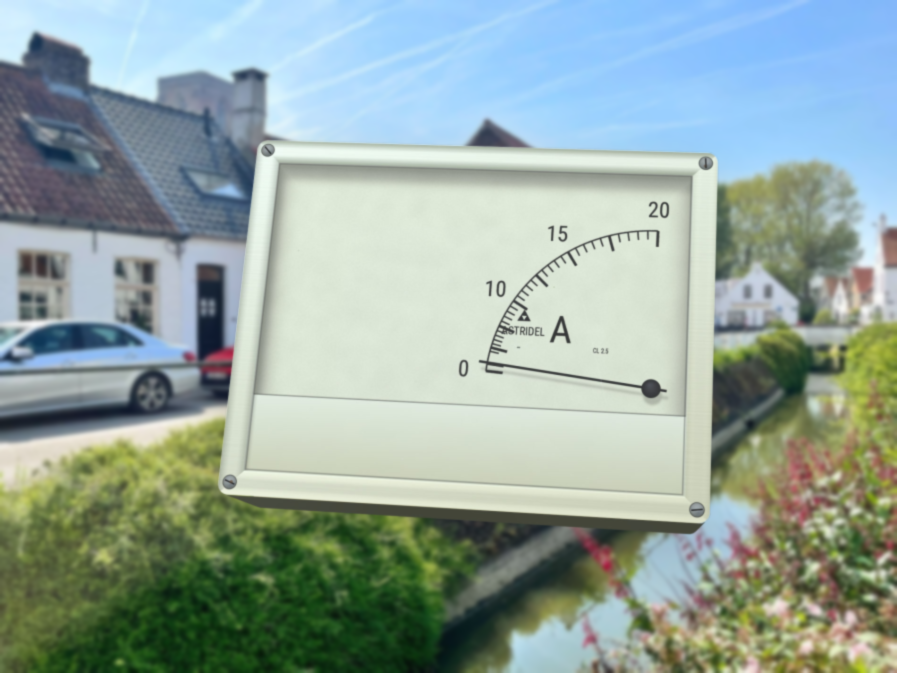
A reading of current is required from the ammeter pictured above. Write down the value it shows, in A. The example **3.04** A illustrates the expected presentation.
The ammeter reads **2.5** A
